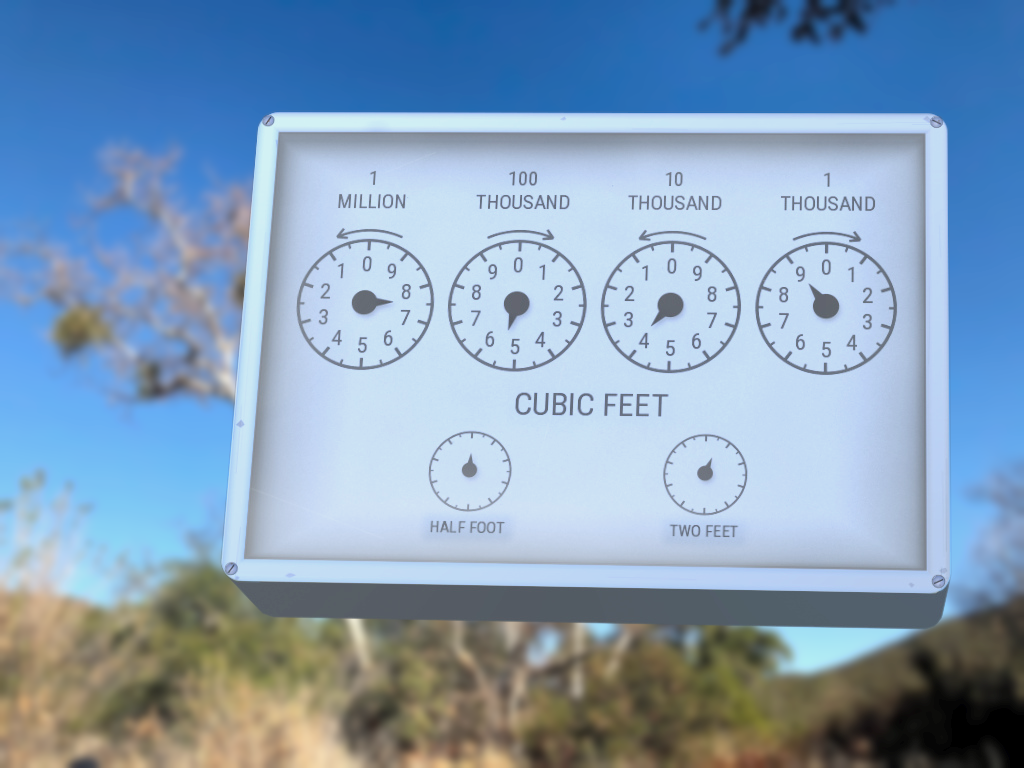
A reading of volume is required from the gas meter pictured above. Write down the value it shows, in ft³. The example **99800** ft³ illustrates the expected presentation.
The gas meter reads **753900** ft³
